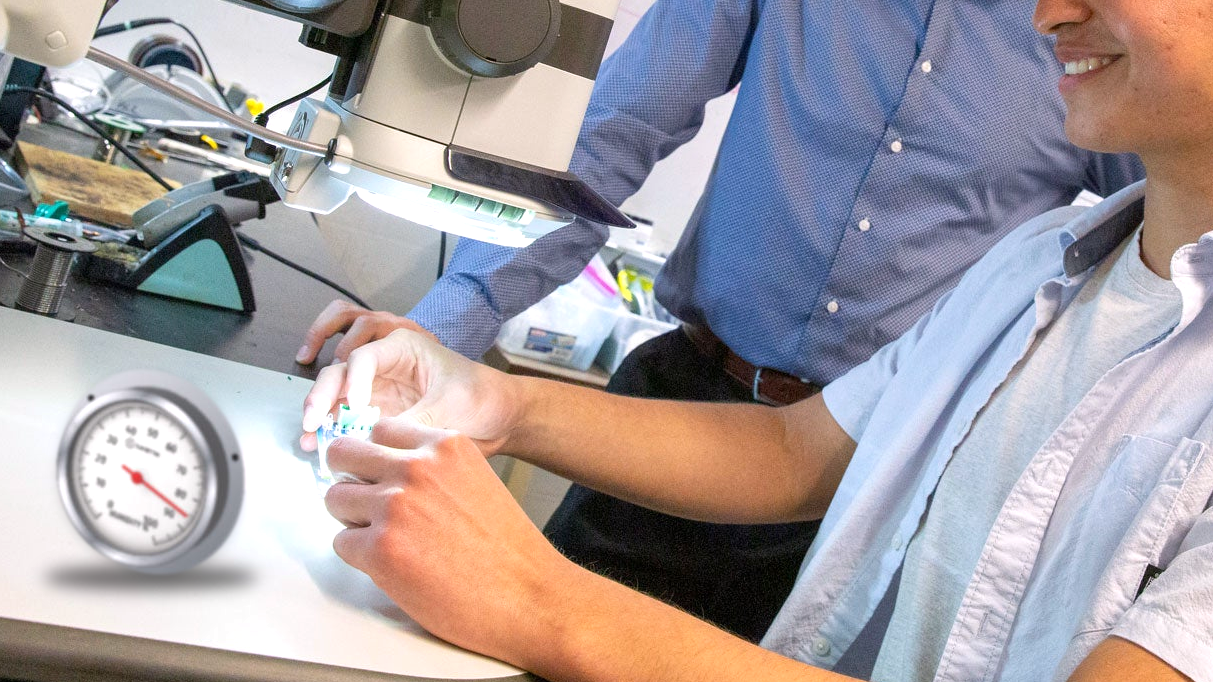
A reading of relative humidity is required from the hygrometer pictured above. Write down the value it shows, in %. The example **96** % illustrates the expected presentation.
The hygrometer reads **85** %
